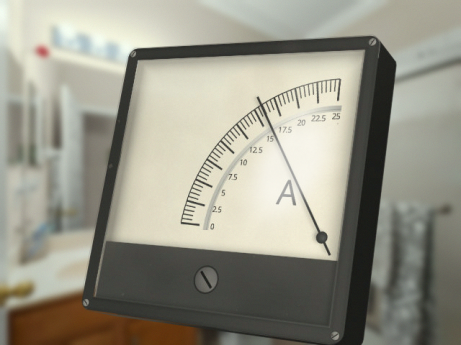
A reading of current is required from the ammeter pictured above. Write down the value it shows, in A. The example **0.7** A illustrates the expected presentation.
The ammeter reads **16** A
